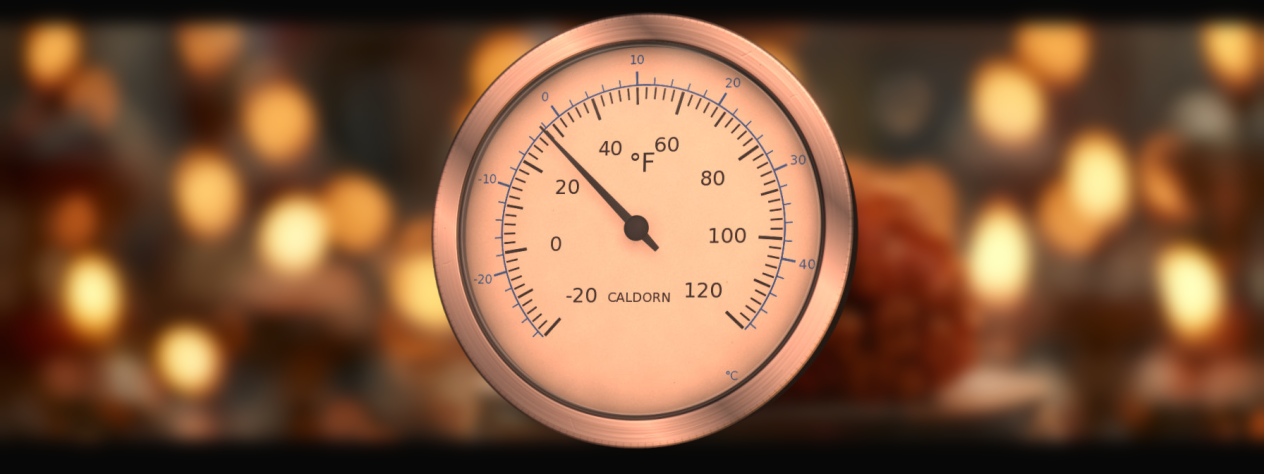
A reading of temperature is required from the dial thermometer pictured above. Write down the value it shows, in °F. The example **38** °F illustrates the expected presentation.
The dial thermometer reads **28** °F
